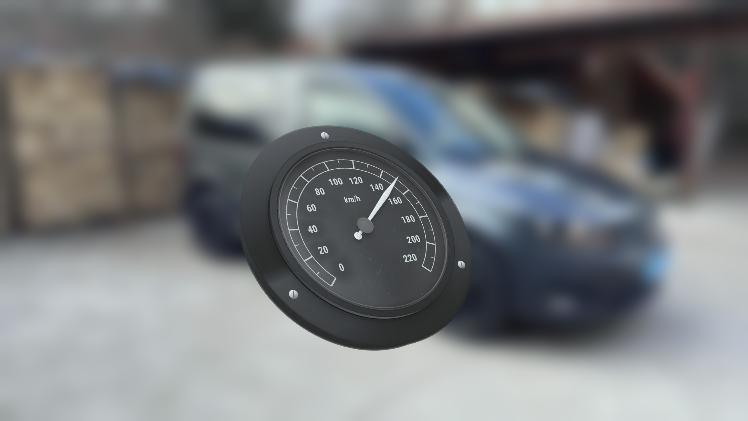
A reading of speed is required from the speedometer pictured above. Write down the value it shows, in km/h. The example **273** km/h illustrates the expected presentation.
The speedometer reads **150** km/h
